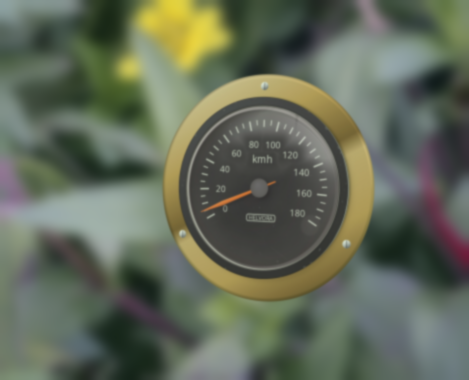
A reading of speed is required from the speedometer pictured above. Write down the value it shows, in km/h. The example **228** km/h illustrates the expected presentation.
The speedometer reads **5** km/h
